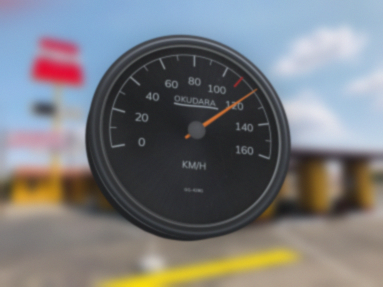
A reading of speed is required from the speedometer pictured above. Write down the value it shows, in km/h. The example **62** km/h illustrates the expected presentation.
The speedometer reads **120** km/h
